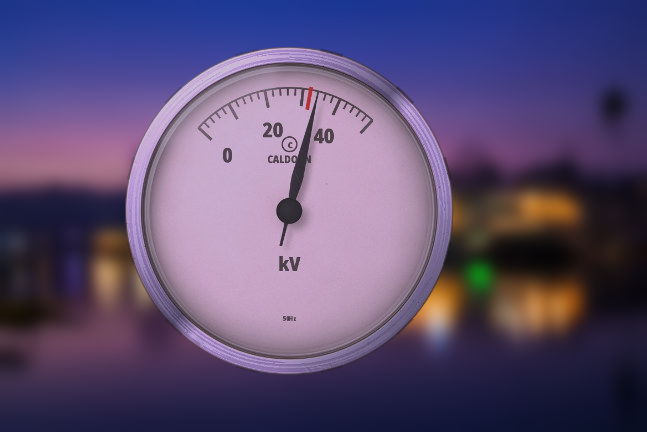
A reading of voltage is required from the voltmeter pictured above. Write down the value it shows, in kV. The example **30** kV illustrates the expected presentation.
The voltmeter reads **34** kV
